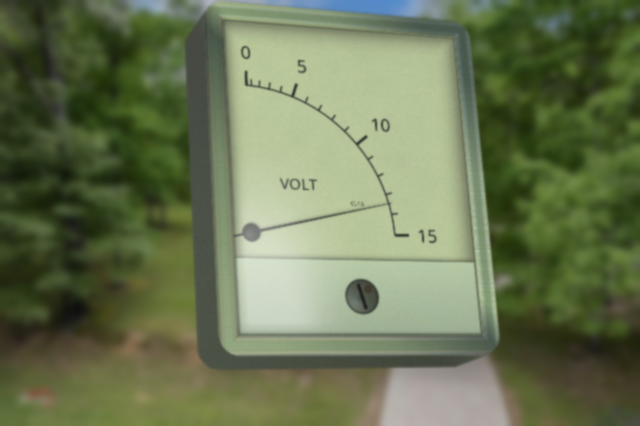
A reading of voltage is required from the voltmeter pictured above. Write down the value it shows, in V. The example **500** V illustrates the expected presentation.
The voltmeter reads **13.5** V
